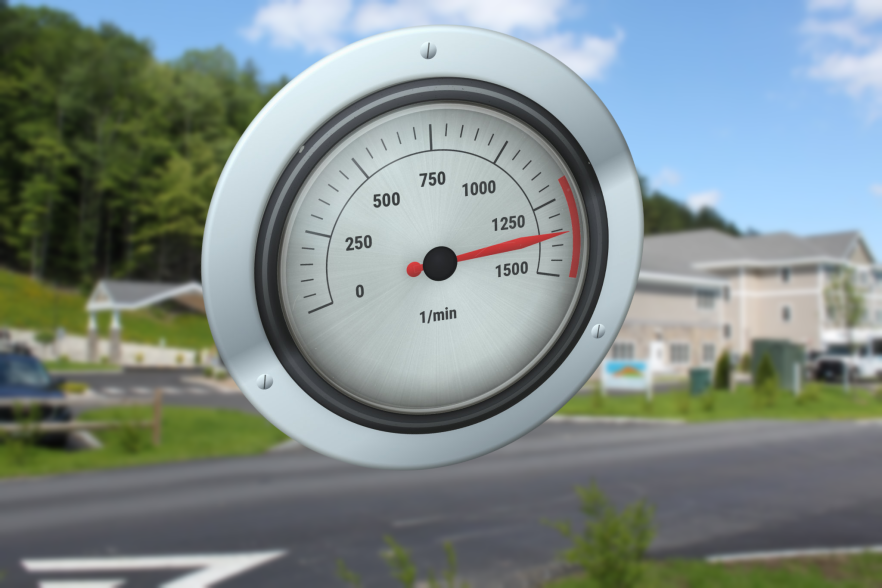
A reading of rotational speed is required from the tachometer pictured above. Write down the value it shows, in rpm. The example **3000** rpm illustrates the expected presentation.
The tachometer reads **1350** rpm
